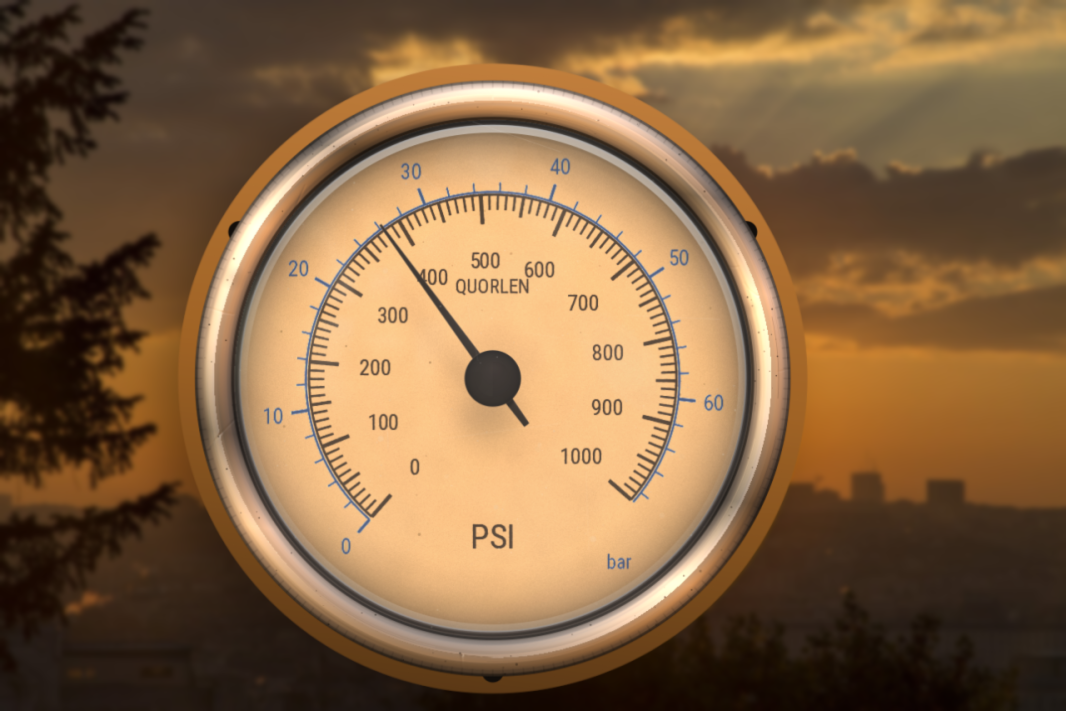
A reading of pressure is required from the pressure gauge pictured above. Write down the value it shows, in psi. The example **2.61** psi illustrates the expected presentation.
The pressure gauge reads **380** psi
